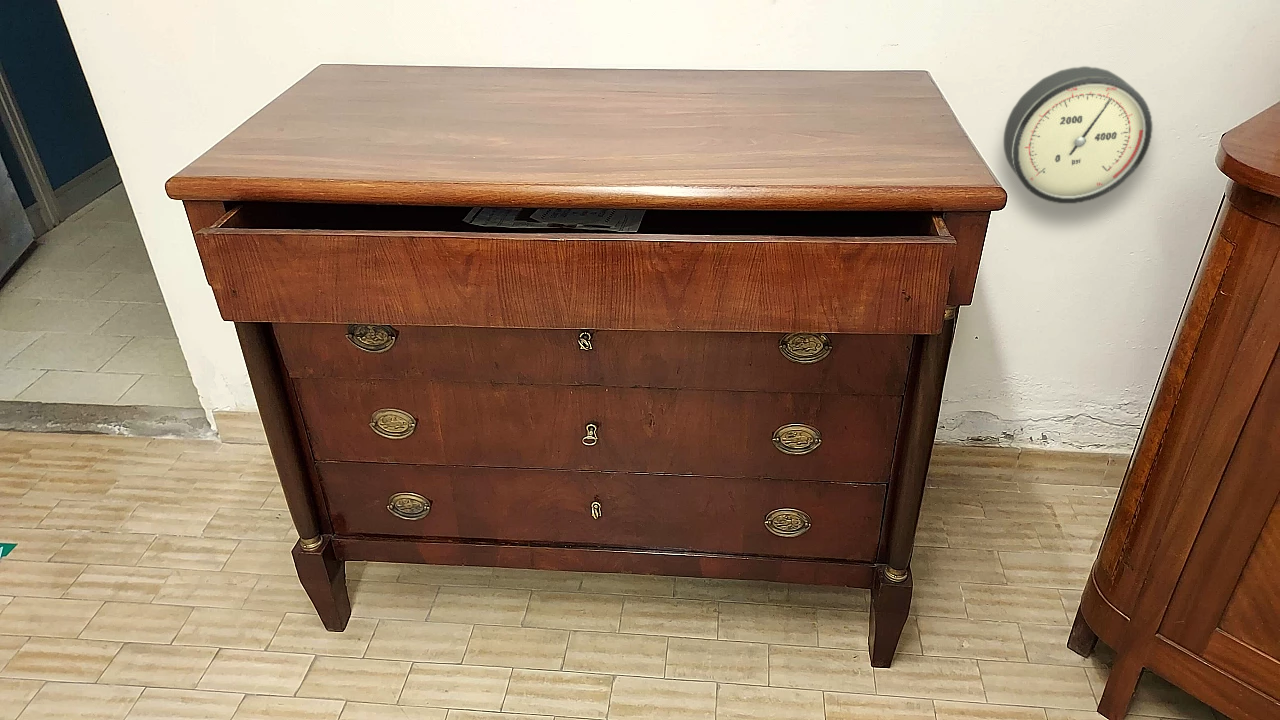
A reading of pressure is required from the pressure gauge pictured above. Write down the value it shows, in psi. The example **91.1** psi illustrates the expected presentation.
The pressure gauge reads **3000** psi
